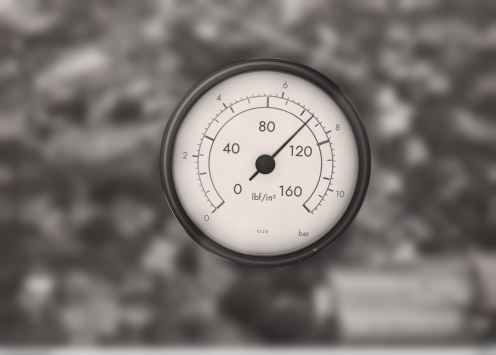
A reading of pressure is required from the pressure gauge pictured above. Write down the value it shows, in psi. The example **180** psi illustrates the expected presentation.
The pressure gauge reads **105** psi
